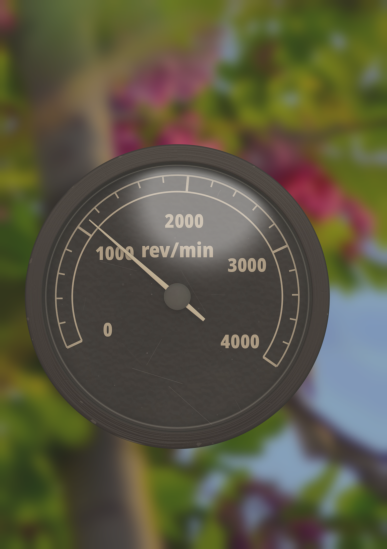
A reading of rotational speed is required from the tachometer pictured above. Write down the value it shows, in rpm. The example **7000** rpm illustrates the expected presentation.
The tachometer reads **1100** rpm
